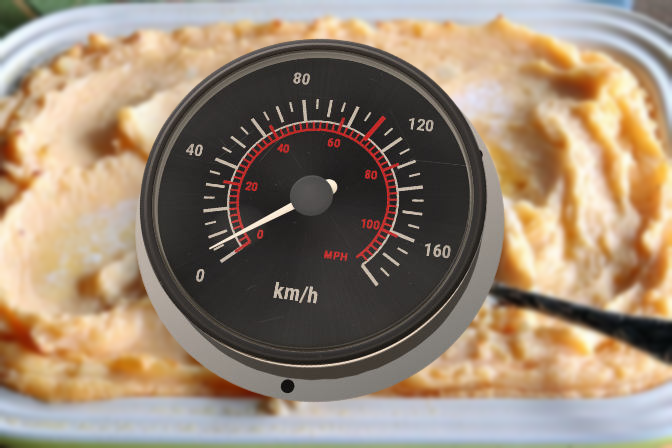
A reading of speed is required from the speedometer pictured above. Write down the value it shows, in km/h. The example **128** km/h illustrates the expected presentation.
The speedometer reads **5** km/h
